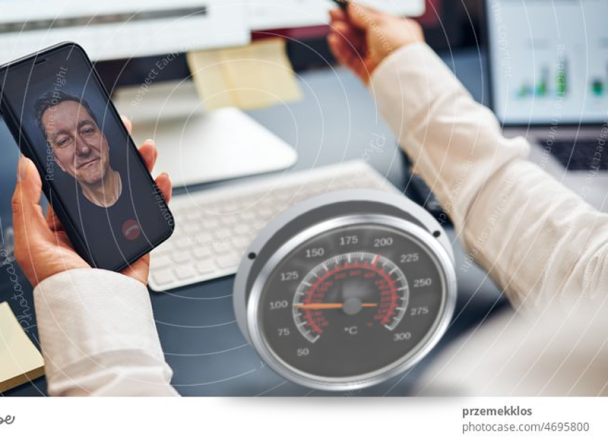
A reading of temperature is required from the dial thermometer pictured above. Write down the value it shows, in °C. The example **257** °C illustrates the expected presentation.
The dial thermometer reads **100** °C
